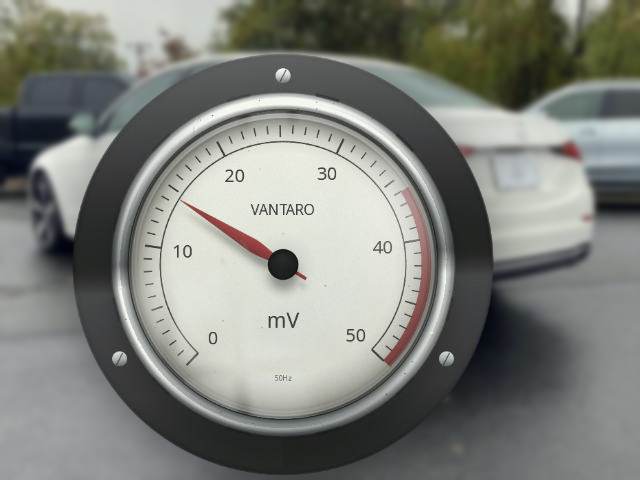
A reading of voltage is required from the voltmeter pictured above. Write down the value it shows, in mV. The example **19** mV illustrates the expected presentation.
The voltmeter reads **14.5** mV
